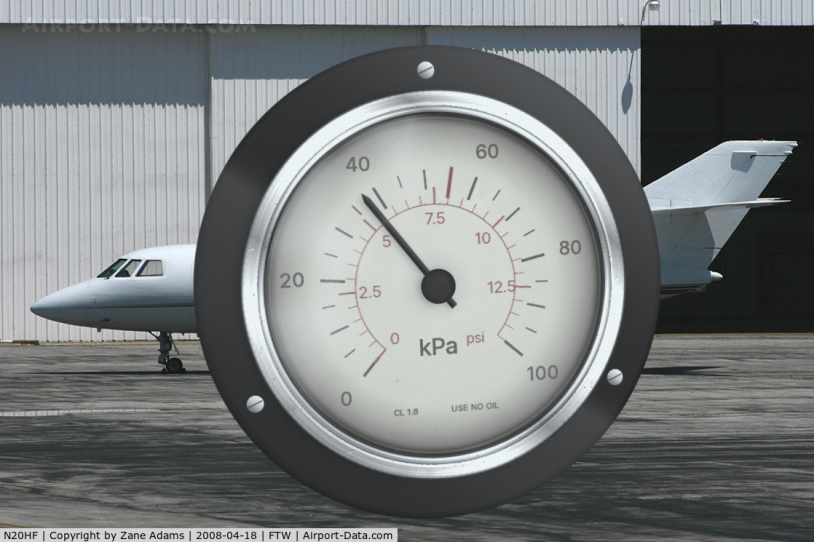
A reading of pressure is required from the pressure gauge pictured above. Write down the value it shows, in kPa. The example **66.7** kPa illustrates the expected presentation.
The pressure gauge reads **37.5** kPa
